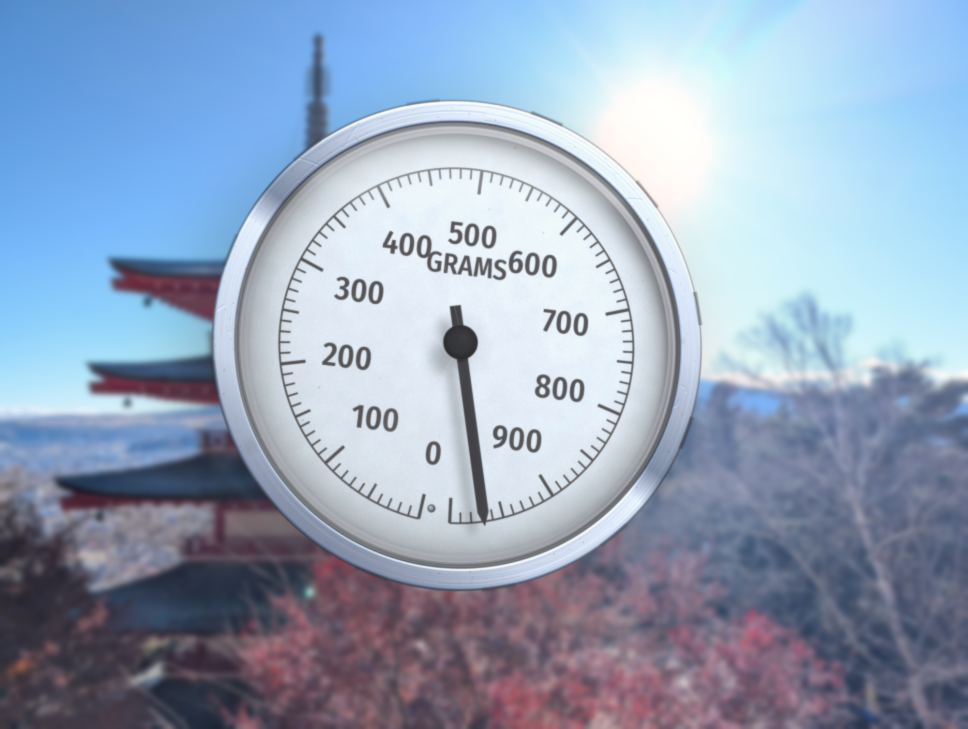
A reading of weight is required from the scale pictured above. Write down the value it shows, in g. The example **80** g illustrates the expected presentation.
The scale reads **970** g
